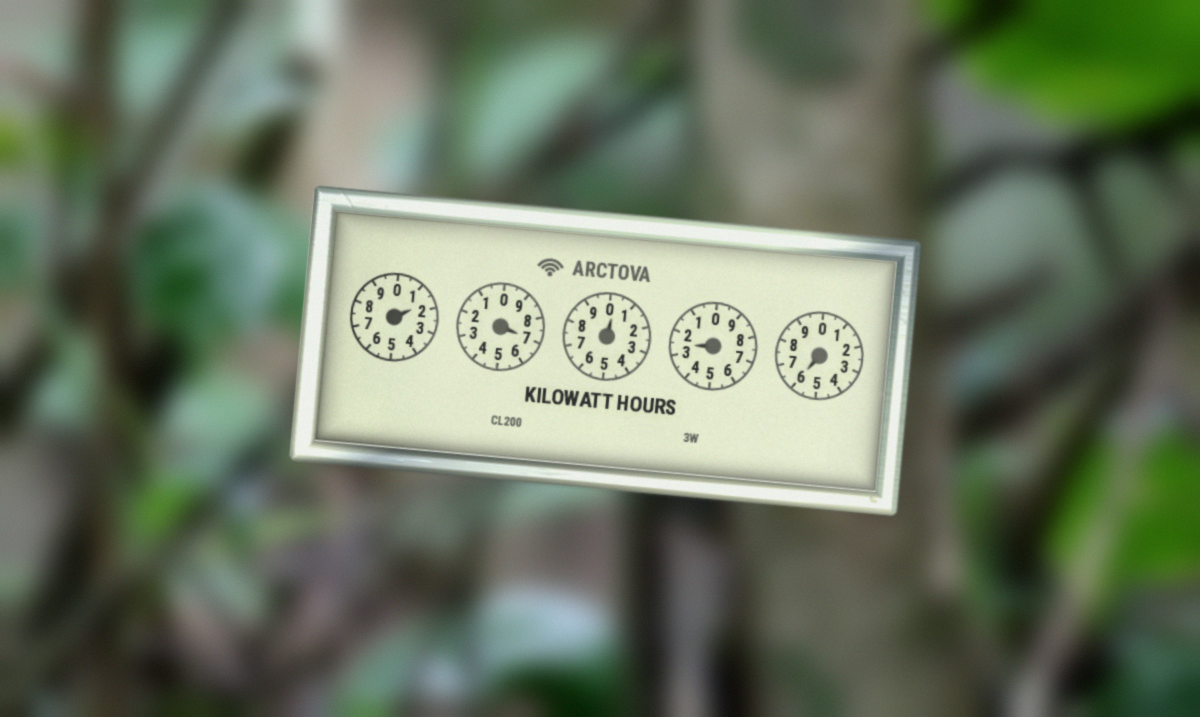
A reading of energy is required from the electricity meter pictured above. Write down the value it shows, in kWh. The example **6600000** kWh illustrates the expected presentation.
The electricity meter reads **17026** kWh
